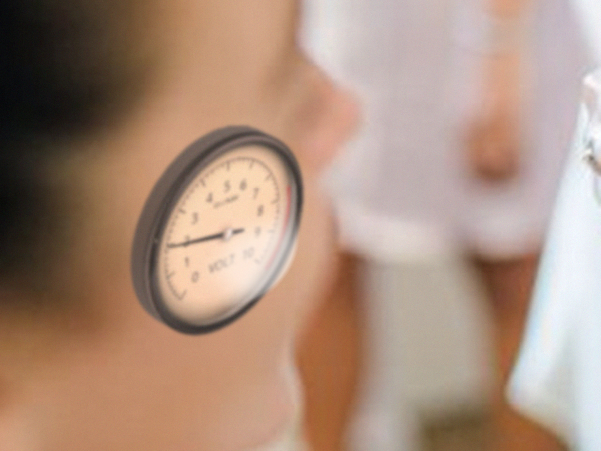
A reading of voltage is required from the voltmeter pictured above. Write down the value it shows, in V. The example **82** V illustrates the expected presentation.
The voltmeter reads **2** V
